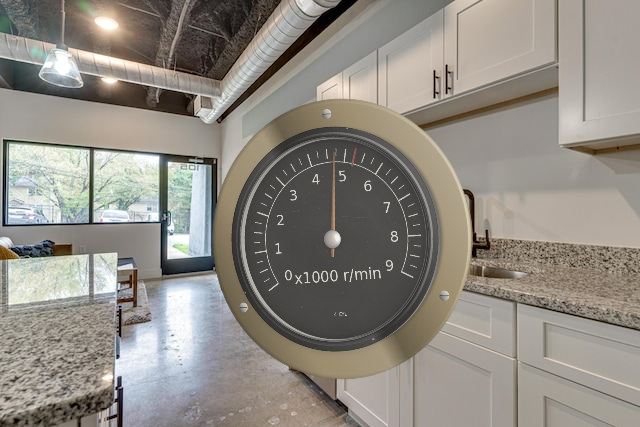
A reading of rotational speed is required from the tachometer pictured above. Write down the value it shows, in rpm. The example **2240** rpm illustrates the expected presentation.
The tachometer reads **4750** rpm
